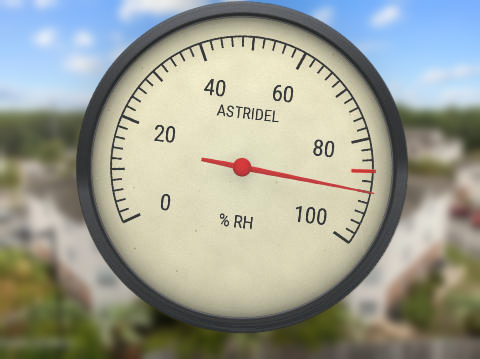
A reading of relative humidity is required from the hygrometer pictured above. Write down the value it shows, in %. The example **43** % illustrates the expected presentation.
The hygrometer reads **90** %
